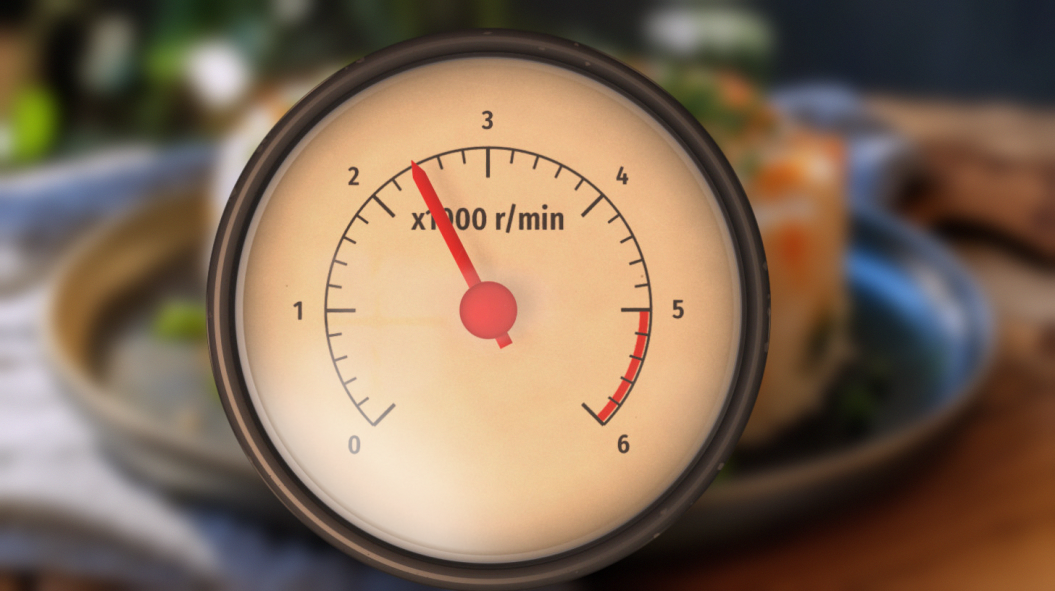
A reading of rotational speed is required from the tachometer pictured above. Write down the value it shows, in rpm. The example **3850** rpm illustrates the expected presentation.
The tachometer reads **2400** rpm
